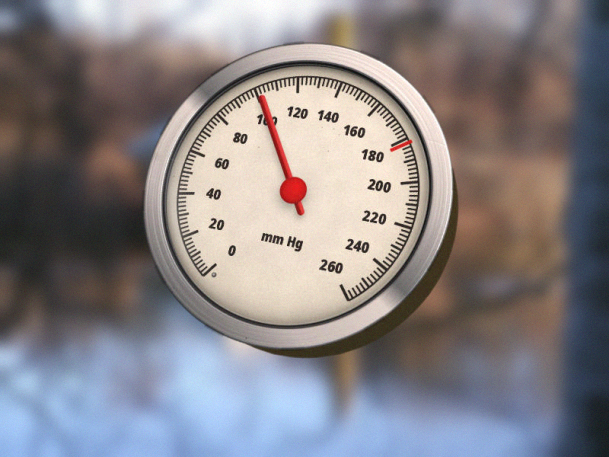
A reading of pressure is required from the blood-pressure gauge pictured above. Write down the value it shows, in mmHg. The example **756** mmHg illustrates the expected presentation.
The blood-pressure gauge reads **102** mmHg
